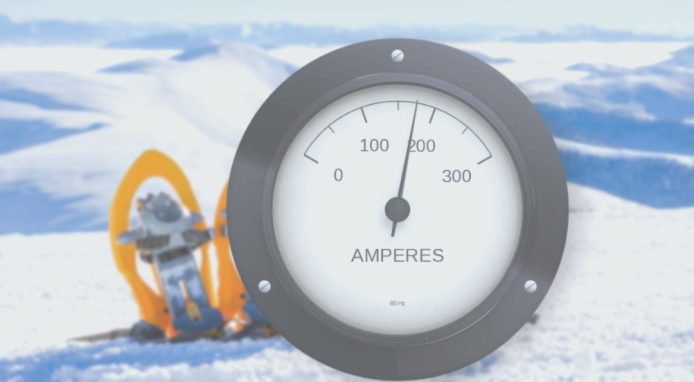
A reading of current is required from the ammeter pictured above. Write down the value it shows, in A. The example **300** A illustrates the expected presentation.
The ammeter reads **175** A
